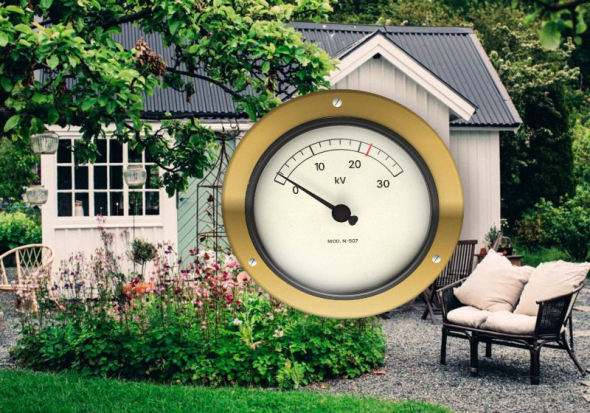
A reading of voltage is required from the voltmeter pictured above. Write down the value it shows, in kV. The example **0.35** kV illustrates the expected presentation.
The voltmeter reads **2** kV
